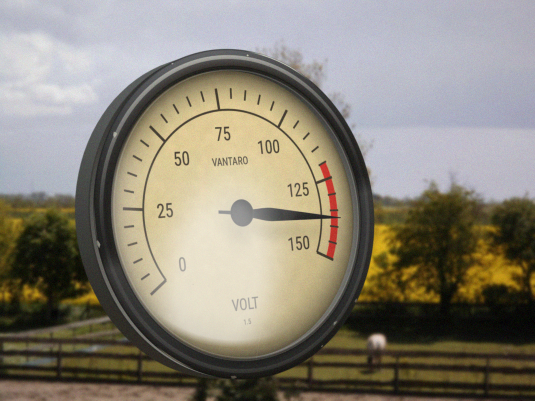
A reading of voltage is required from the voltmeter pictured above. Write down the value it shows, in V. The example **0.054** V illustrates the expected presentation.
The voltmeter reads **137.5** V
